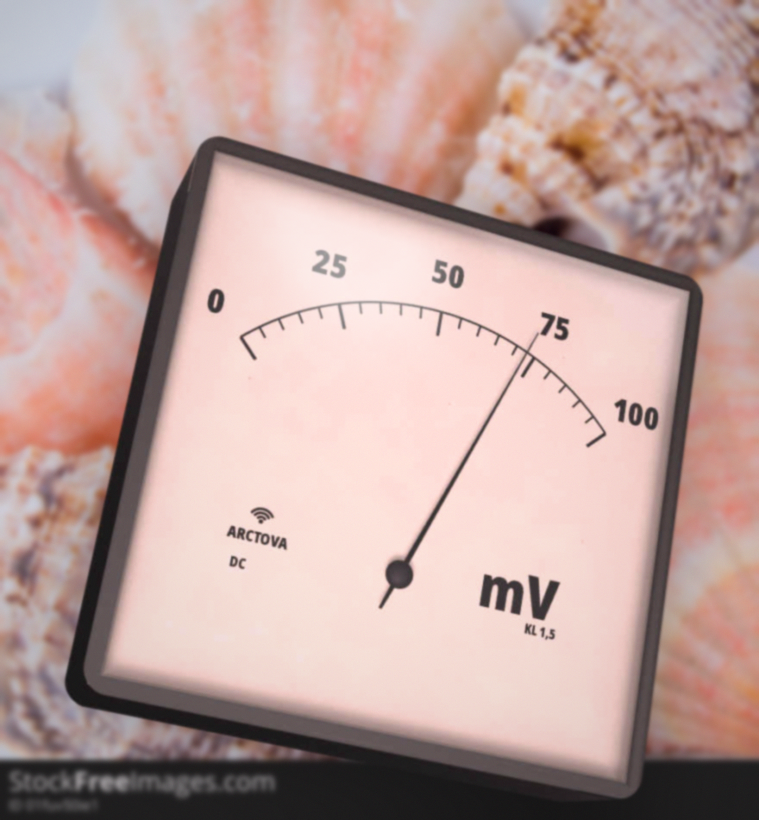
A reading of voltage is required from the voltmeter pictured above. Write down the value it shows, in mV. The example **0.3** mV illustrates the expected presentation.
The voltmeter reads **72.5** mV
